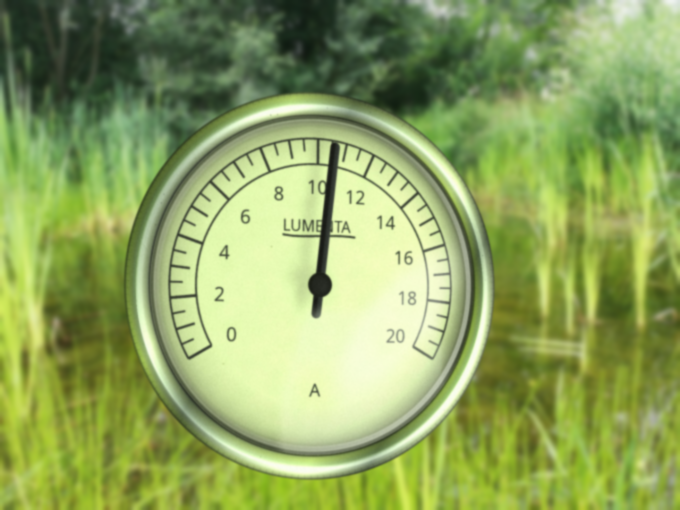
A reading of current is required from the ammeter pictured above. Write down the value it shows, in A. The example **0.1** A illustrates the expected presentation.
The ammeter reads **10.5** A
